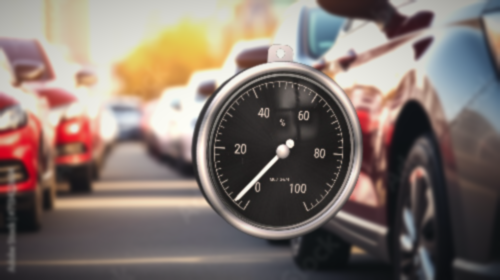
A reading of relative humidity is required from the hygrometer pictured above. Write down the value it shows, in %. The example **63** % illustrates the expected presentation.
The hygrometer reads **4** %
